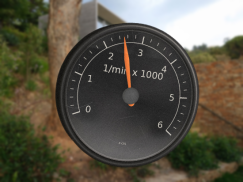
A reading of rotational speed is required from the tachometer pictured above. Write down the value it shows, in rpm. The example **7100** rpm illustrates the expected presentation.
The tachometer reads **2500** rpm
